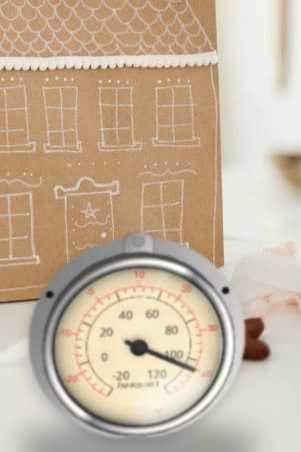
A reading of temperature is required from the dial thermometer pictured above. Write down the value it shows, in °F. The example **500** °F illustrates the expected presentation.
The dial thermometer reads **104** °F
